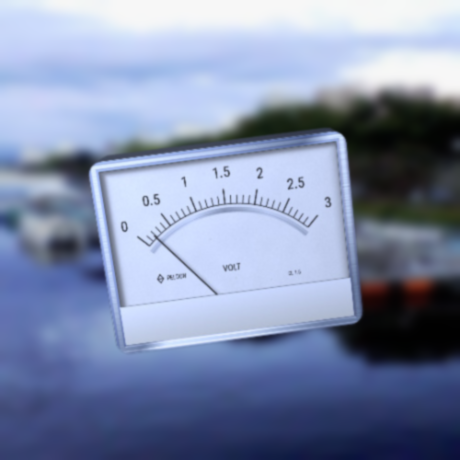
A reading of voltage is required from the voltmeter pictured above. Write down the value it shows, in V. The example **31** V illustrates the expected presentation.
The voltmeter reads **0.2** V
